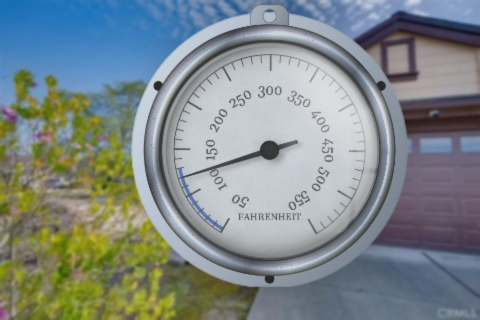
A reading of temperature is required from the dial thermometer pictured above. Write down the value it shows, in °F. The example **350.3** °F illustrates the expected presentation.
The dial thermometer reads **120** °F
